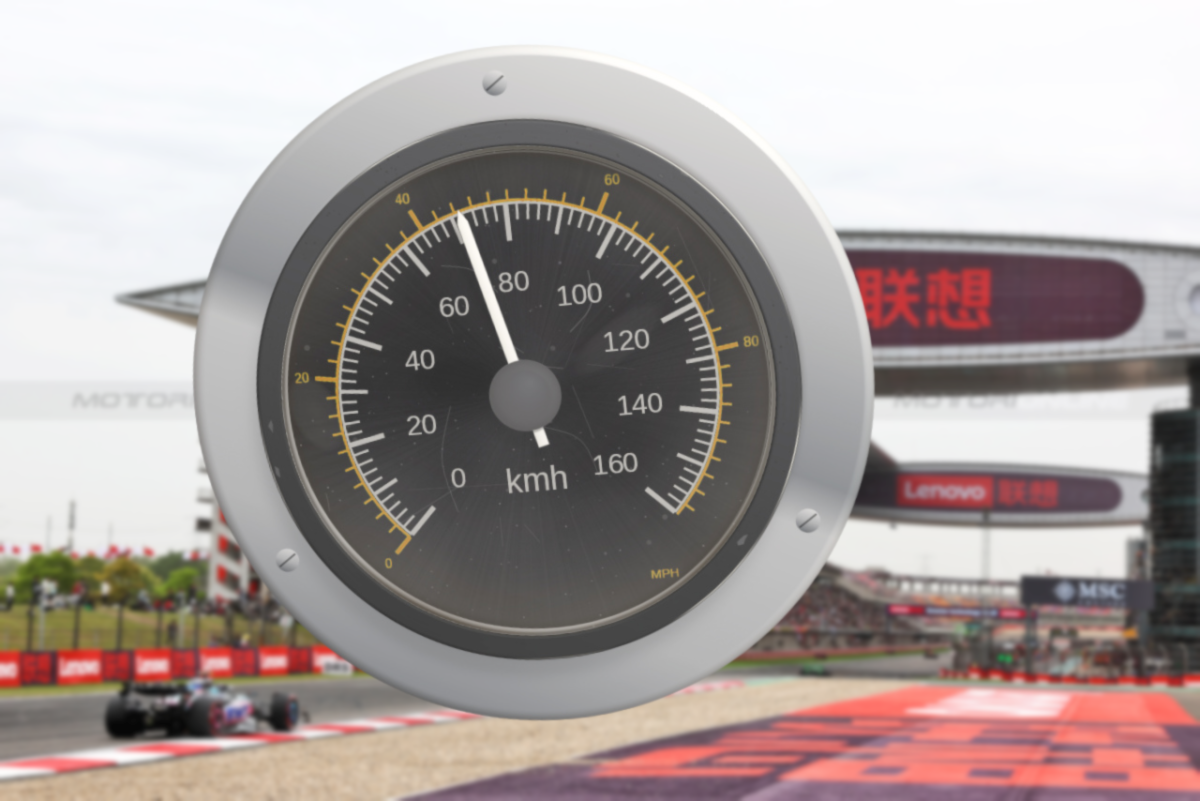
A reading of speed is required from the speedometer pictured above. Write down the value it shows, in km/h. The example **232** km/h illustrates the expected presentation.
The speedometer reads **72** km/h
